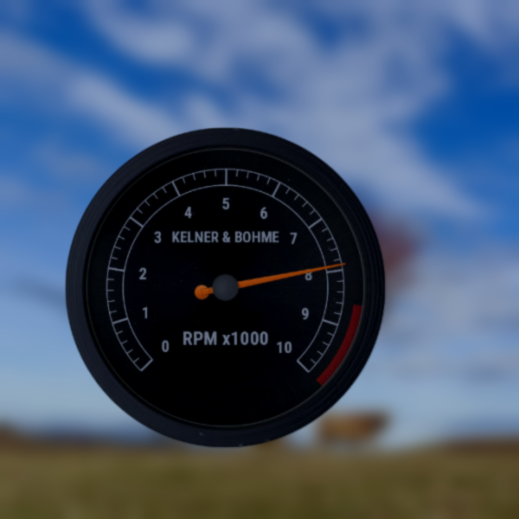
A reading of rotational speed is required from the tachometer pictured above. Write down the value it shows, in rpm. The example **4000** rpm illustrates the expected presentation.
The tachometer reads **7900** rpm
